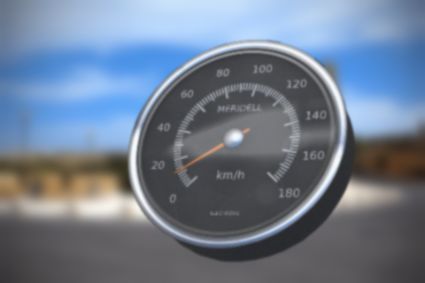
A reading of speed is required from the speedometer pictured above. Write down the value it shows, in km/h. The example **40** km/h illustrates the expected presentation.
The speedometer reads **10** km/h
